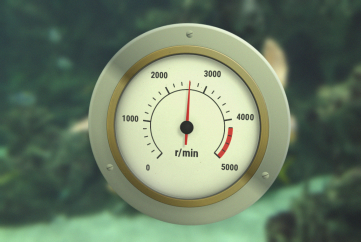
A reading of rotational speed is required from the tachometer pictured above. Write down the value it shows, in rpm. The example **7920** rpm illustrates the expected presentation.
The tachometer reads **2600** rpm
